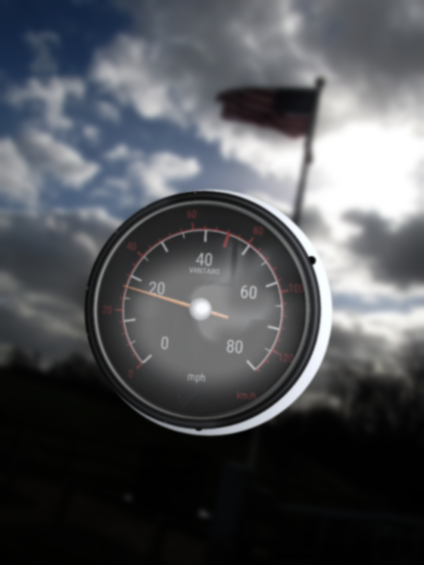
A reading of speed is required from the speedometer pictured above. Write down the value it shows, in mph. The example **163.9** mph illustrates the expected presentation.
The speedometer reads **17.5** mph
